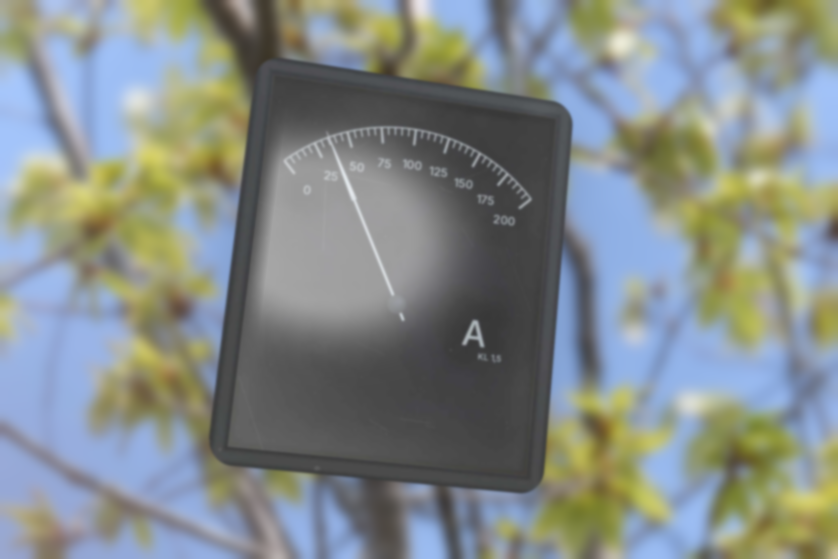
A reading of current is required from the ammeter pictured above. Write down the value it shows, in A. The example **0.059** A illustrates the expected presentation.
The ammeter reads **35** A
